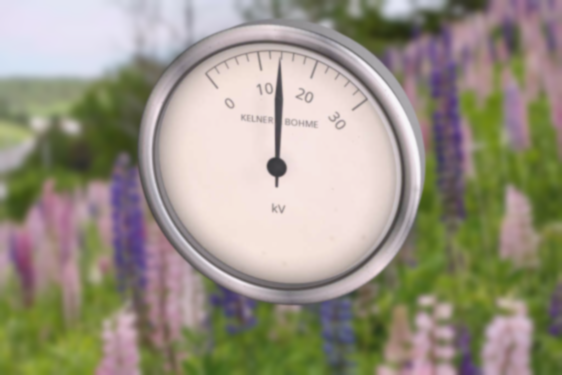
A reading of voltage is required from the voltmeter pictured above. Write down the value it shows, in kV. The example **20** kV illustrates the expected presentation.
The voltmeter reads **14** kV
